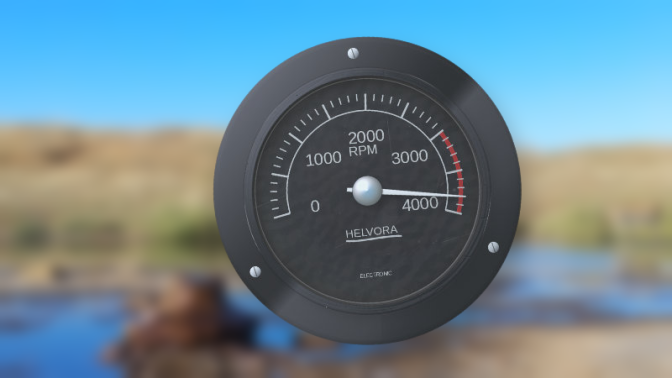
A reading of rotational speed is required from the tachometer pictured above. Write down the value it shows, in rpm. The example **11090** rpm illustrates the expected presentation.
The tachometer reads **3800** rpm
